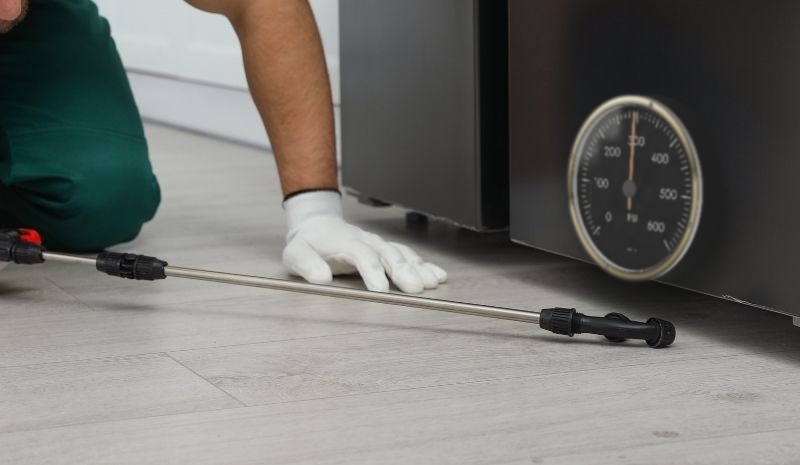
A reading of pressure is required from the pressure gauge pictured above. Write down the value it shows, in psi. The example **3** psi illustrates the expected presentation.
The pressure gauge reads **300** psi
